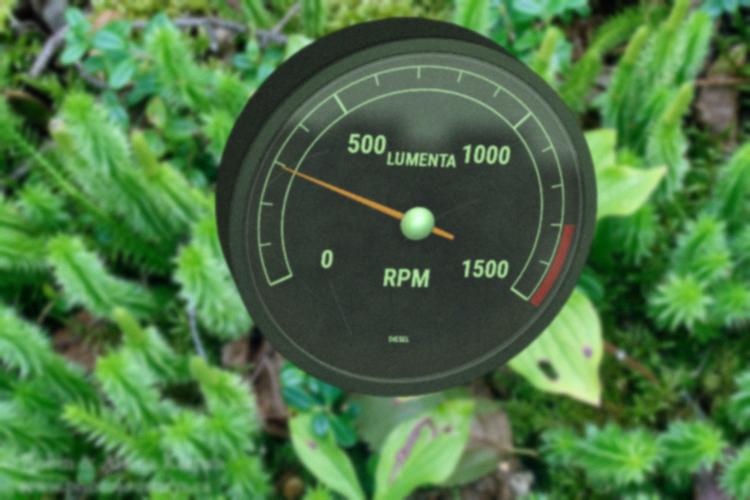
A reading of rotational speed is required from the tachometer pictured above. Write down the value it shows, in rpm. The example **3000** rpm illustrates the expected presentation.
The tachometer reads **300** rpm
